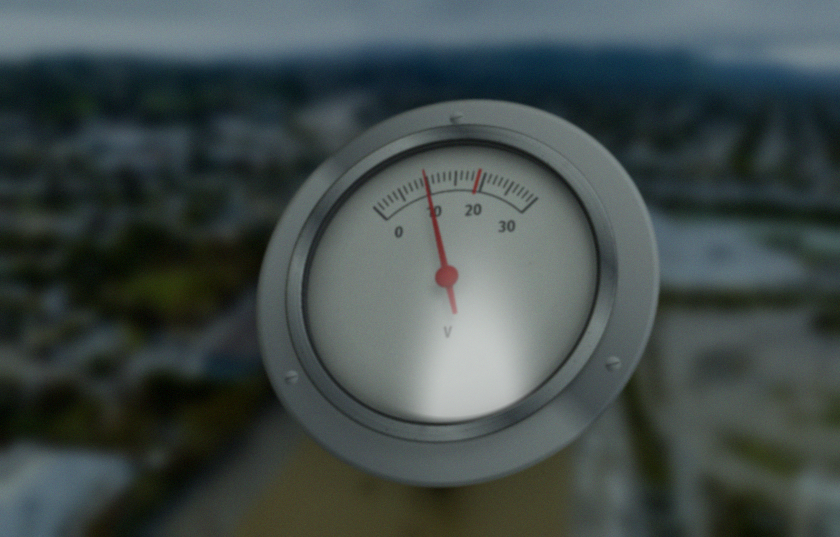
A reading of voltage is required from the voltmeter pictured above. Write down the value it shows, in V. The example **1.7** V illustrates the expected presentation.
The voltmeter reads **10** V
